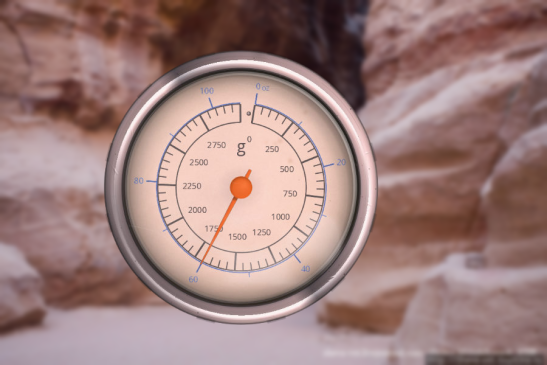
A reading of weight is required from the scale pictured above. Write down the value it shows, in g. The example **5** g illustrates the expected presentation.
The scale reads **1700** g
